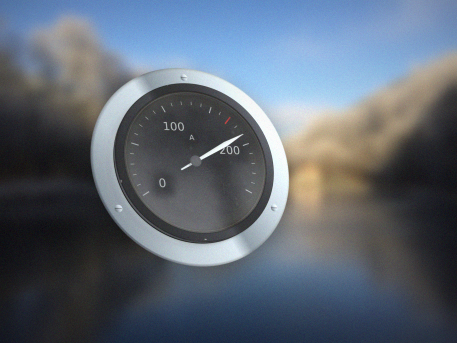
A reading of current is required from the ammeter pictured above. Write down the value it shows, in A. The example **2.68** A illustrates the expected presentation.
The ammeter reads **190** A
